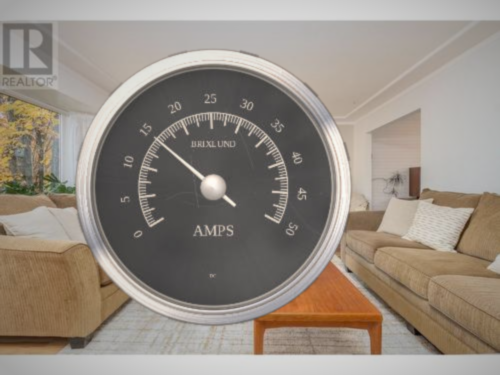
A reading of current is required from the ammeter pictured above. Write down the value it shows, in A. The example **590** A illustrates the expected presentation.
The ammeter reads **15** A
